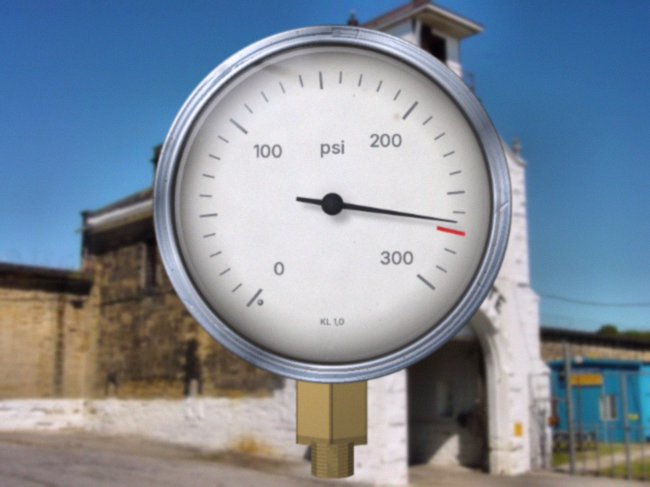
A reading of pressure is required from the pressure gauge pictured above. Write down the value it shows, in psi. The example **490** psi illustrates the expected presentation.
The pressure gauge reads **265** psi
